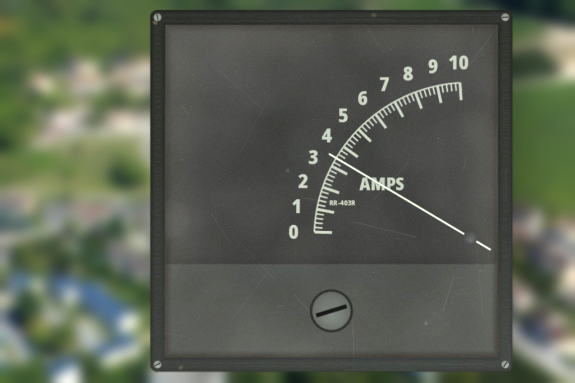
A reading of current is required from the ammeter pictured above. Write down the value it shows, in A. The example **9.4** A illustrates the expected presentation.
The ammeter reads **3.4** A
